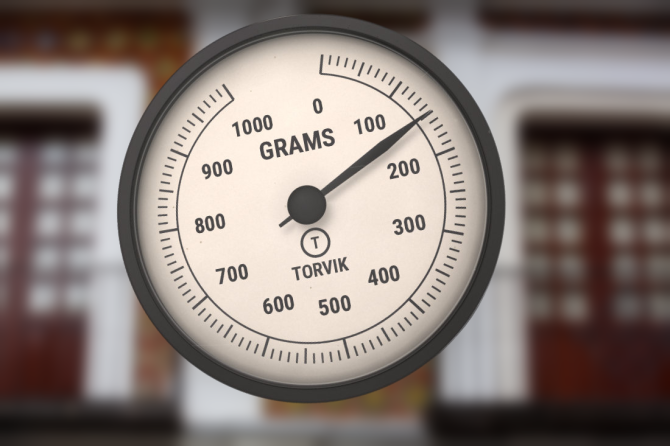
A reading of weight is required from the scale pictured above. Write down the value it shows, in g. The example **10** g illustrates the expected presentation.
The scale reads **150** g
